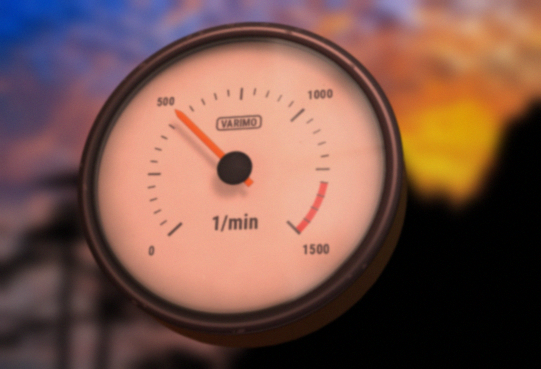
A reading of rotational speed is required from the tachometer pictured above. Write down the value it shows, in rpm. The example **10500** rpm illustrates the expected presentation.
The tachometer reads **500** rpm
